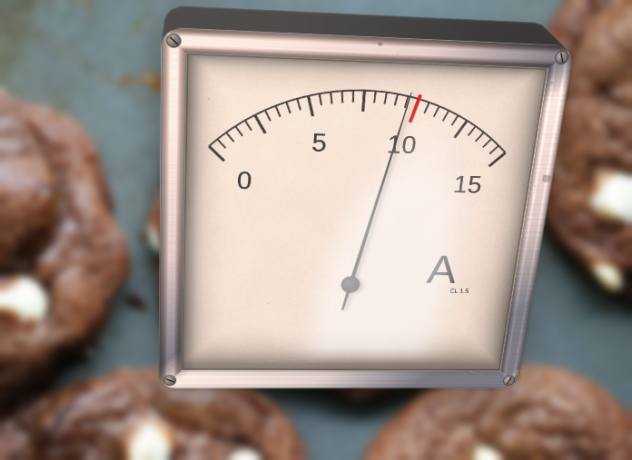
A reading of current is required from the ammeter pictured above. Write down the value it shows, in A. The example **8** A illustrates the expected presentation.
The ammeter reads **9.5** A
